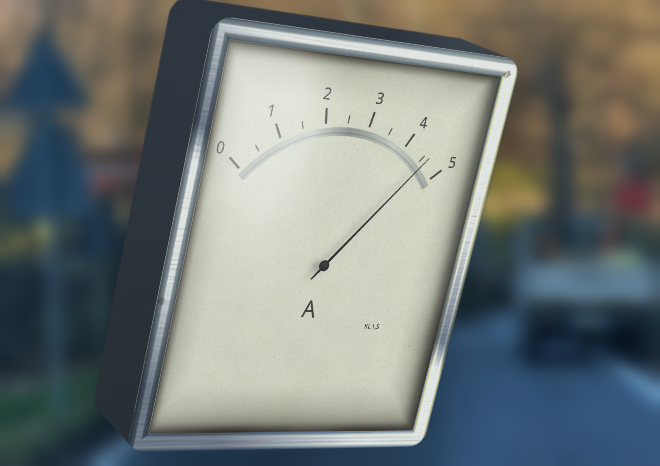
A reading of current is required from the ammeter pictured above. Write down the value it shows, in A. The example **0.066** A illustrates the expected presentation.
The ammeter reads **4.5** A
